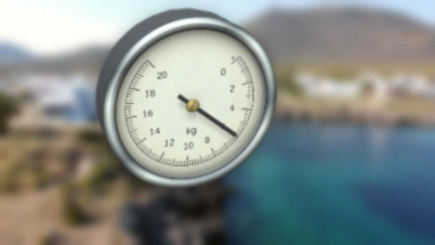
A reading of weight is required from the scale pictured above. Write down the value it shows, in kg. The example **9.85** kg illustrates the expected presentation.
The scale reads **6** kg
